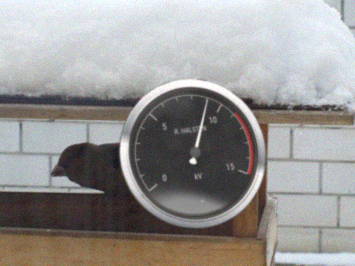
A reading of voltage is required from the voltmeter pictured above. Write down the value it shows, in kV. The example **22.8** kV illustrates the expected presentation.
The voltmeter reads **9** kV
